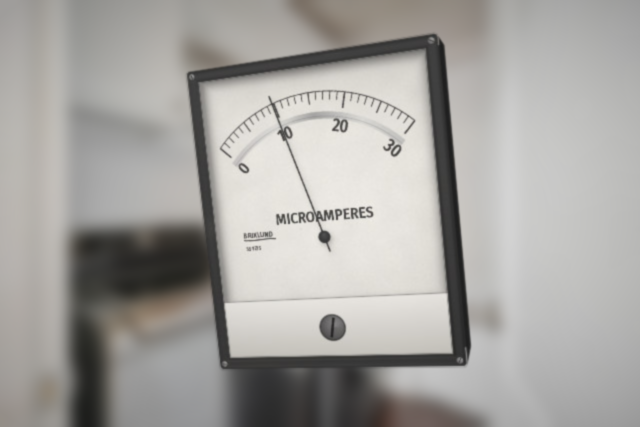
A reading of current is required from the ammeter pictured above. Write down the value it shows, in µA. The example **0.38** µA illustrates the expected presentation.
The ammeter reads **10** µA
